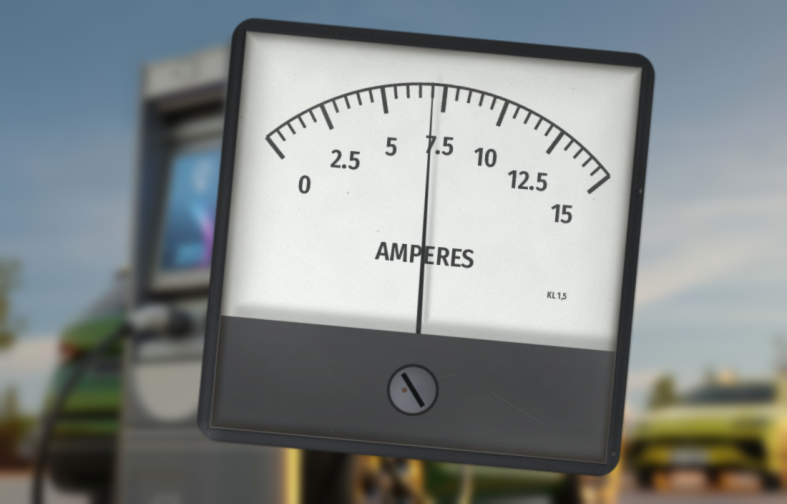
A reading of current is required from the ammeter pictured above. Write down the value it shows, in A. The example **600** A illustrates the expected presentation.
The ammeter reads **7** A
